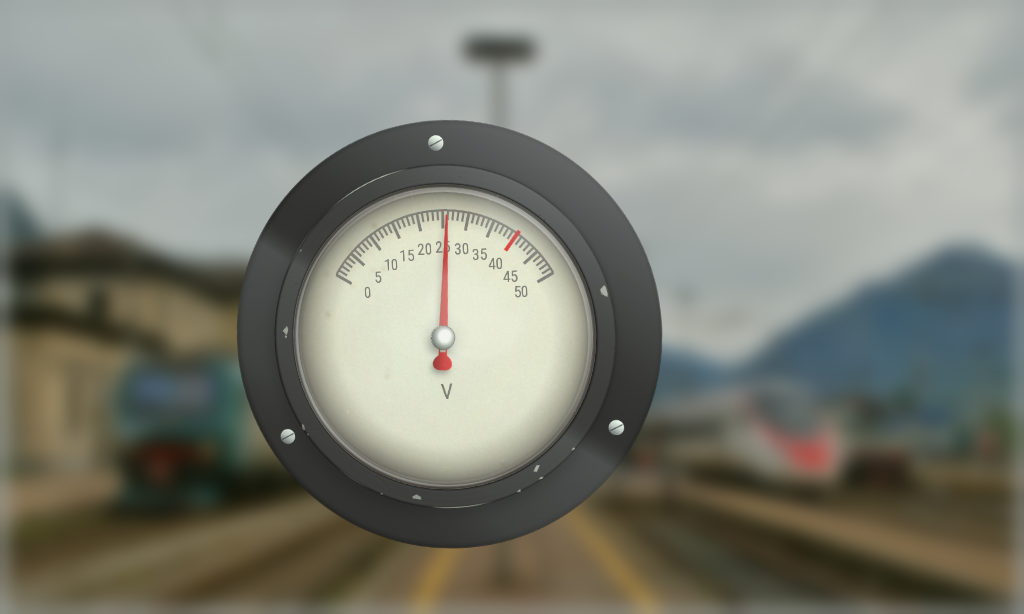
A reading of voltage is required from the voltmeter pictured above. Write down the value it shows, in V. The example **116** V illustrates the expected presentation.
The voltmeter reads **26** V
